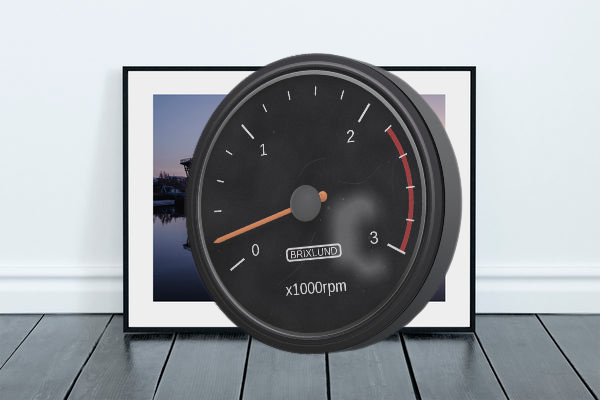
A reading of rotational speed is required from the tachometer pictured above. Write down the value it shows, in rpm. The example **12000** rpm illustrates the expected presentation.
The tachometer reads **200** rpm
